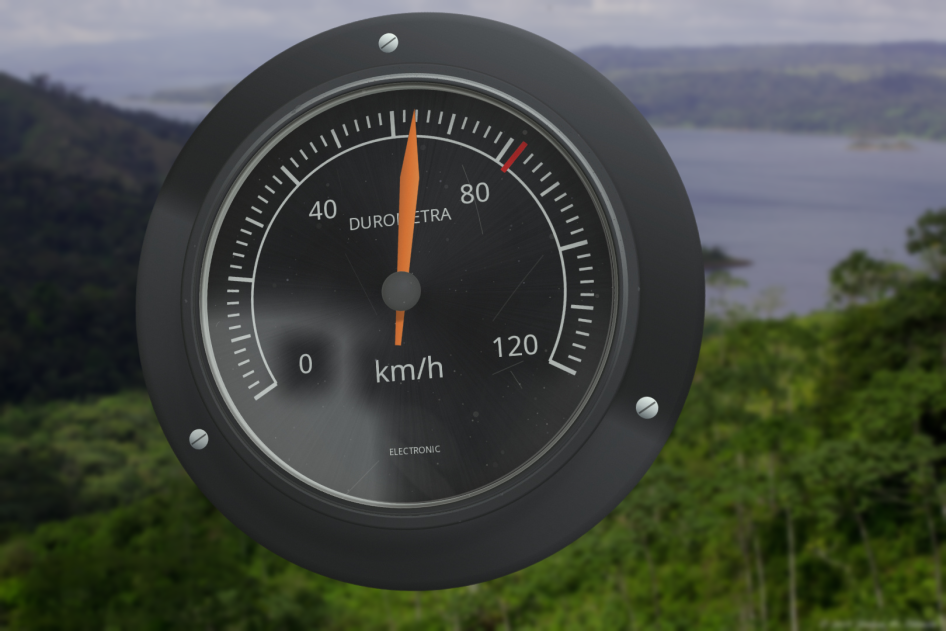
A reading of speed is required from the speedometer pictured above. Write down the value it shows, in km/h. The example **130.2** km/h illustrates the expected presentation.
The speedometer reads **64** km/h
